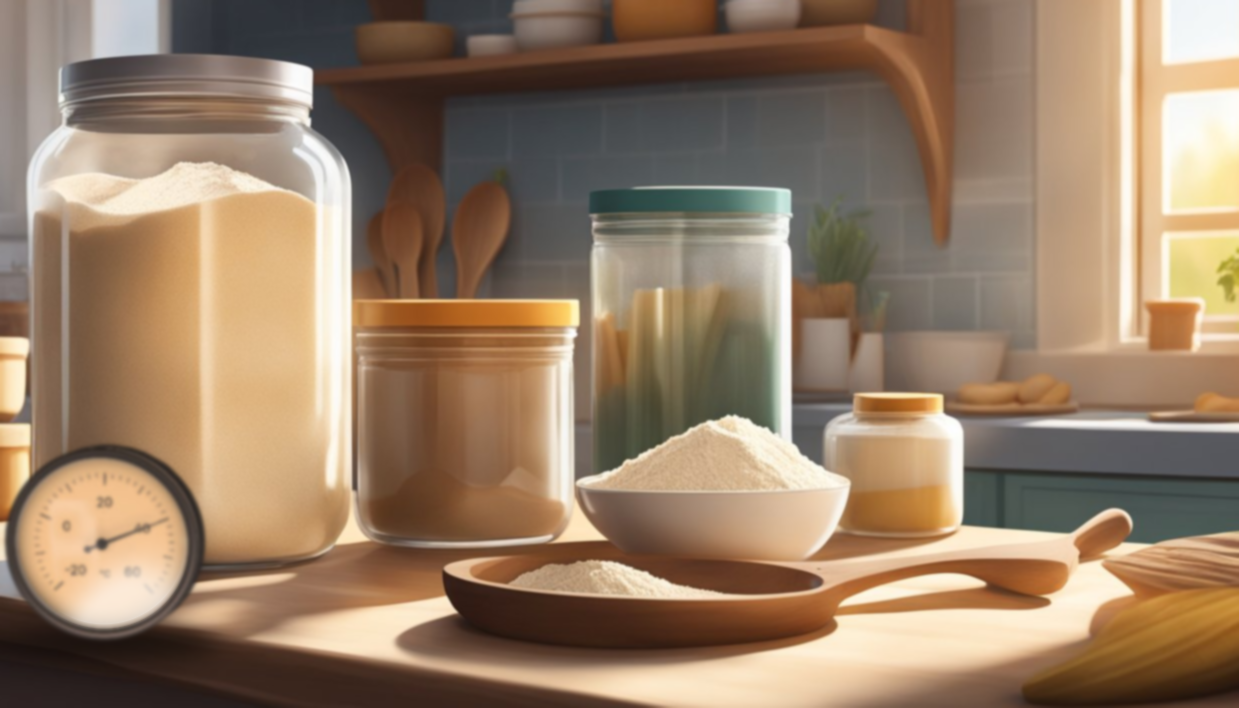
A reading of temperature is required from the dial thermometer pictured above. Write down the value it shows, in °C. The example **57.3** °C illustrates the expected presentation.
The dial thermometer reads **40** °C
